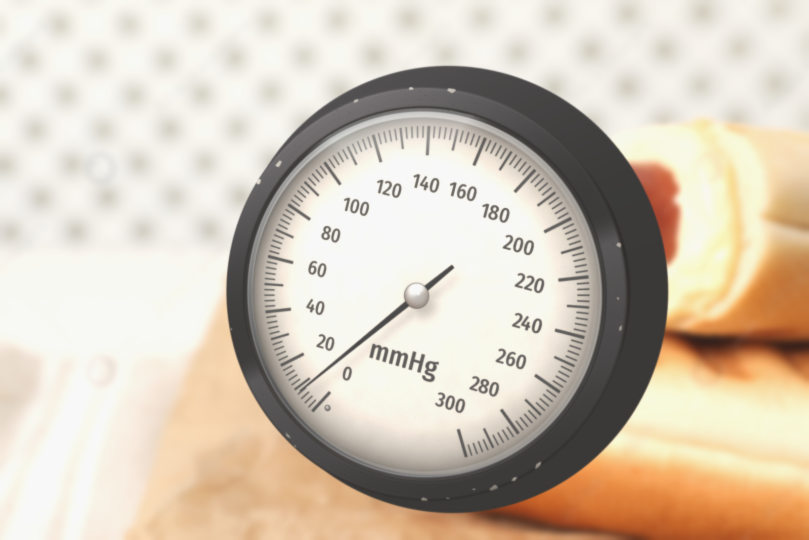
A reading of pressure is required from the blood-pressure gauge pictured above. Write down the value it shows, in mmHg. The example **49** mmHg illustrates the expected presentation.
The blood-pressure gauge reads **8** mmHg
